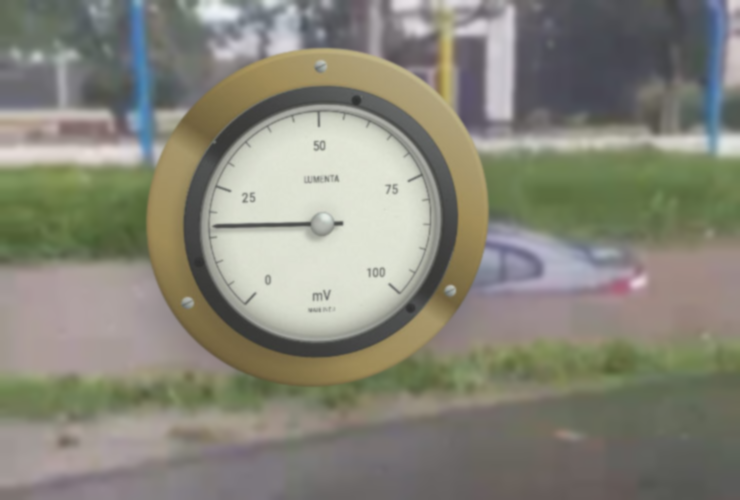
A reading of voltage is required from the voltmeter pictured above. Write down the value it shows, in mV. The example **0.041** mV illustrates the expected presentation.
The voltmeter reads **17.5** mV
